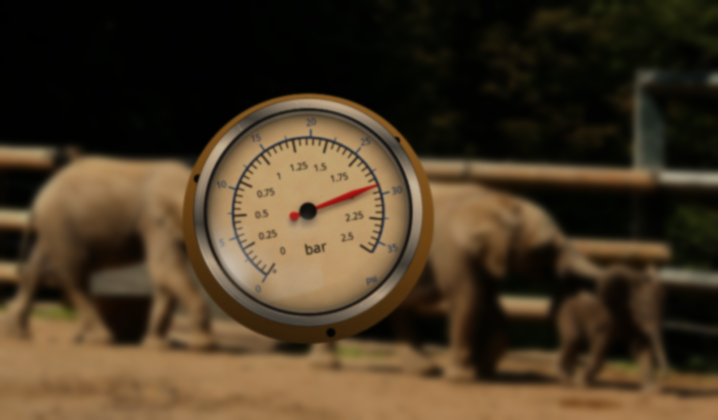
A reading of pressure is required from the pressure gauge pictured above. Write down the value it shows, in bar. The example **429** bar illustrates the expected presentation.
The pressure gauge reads **2** bar
